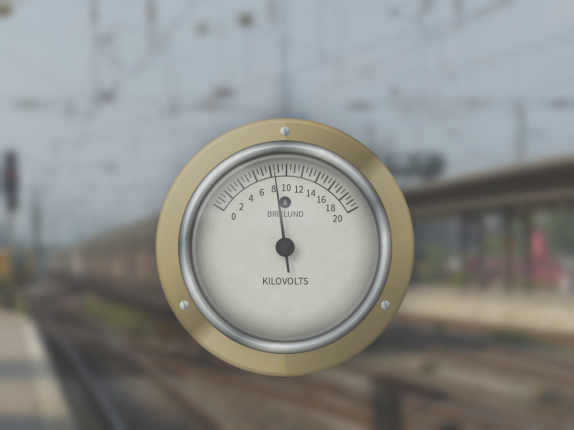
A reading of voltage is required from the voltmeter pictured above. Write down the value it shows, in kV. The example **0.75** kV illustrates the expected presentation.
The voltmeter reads **8.5** kV
